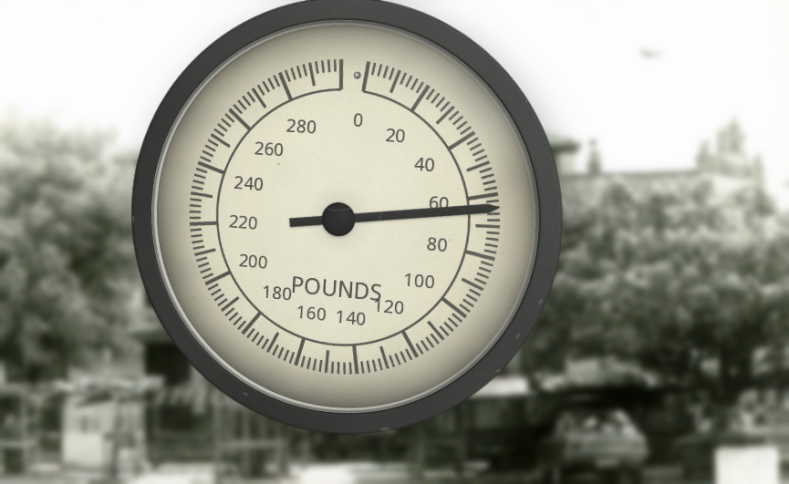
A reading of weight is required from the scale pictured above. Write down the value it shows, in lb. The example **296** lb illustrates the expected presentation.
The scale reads **64** lb
